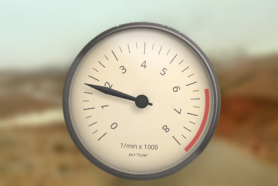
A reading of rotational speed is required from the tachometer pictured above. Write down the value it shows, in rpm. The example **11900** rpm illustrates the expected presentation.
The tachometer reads **1750** rpm
